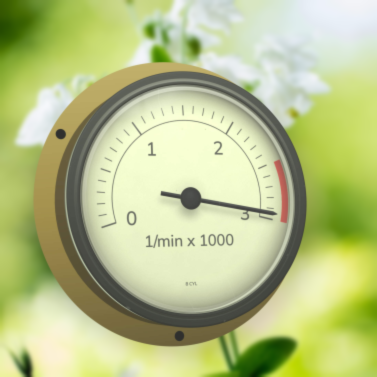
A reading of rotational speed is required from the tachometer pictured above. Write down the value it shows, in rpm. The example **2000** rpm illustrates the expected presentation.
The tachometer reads **2950** rpm
